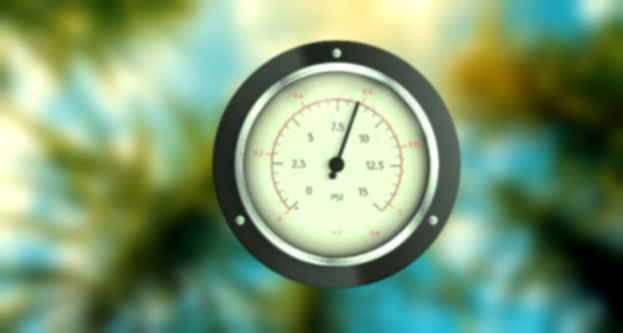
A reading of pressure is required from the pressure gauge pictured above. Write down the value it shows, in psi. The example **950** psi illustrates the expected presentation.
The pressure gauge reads **8.5** psi
